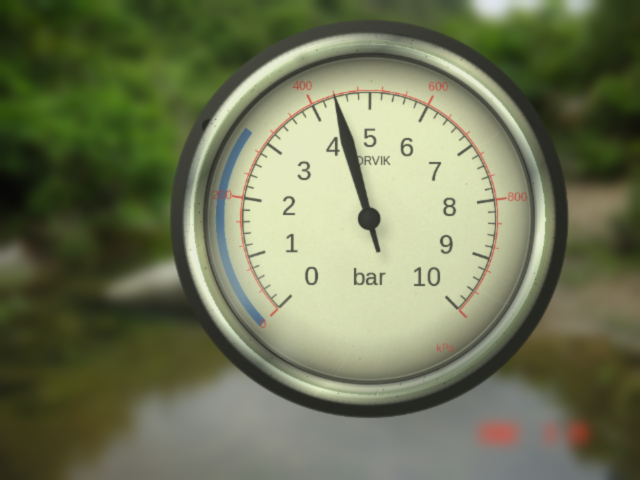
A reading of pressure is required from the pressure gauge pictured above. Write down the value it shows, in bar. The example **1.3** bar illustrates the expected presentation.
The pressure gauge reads **4.4** bar
